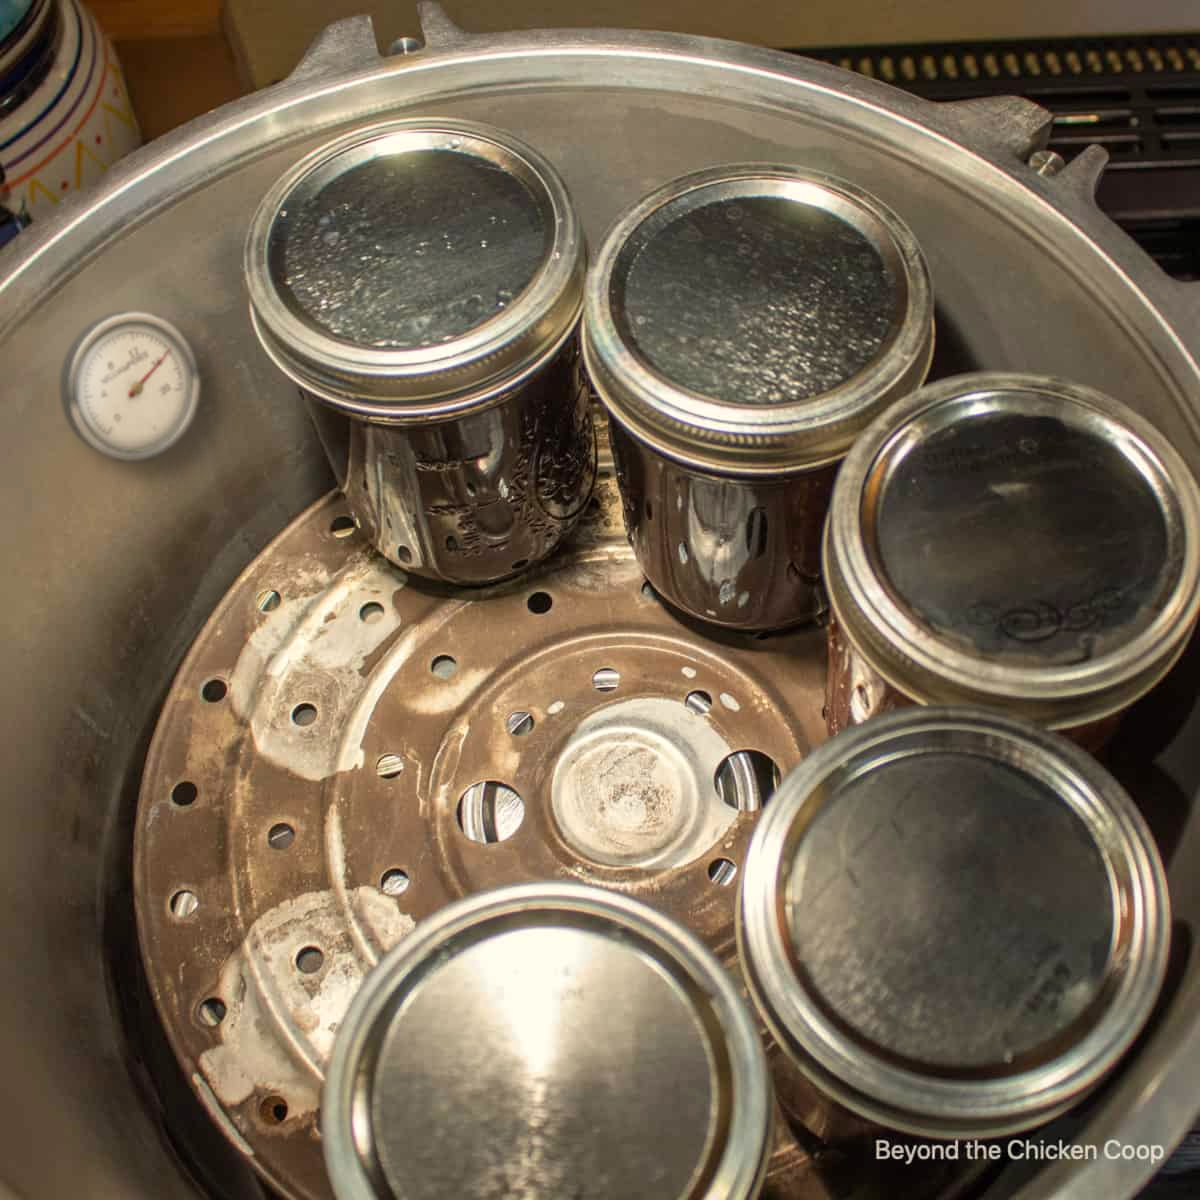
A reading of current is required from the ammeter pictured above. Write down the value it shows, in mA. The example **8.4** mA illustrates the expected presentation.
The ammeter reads **16** mA
